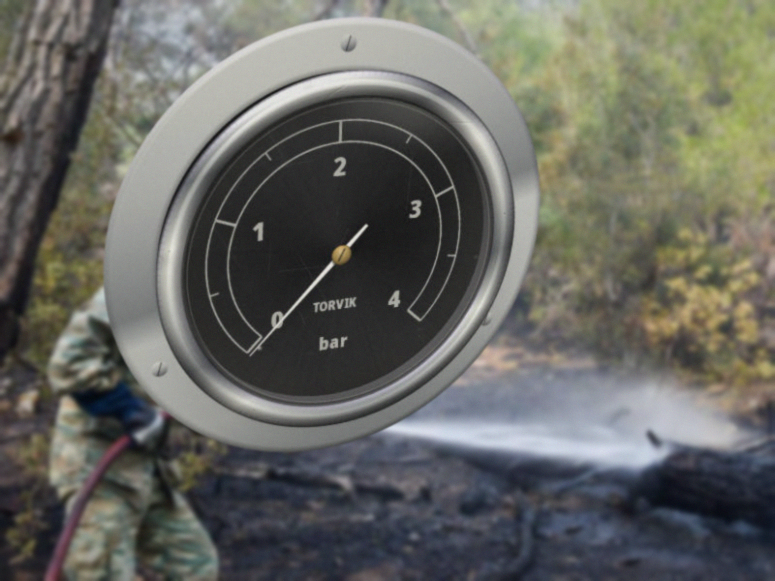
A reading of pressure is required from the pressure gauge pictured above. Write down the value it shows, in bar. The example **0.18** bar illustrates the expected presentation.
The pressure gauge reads **0** bar
